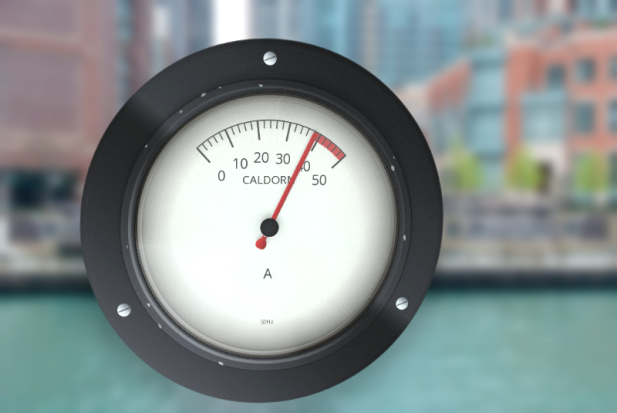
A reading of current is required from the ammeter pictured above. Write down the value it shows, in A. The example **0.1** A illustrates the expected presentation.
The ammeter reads **38** A
